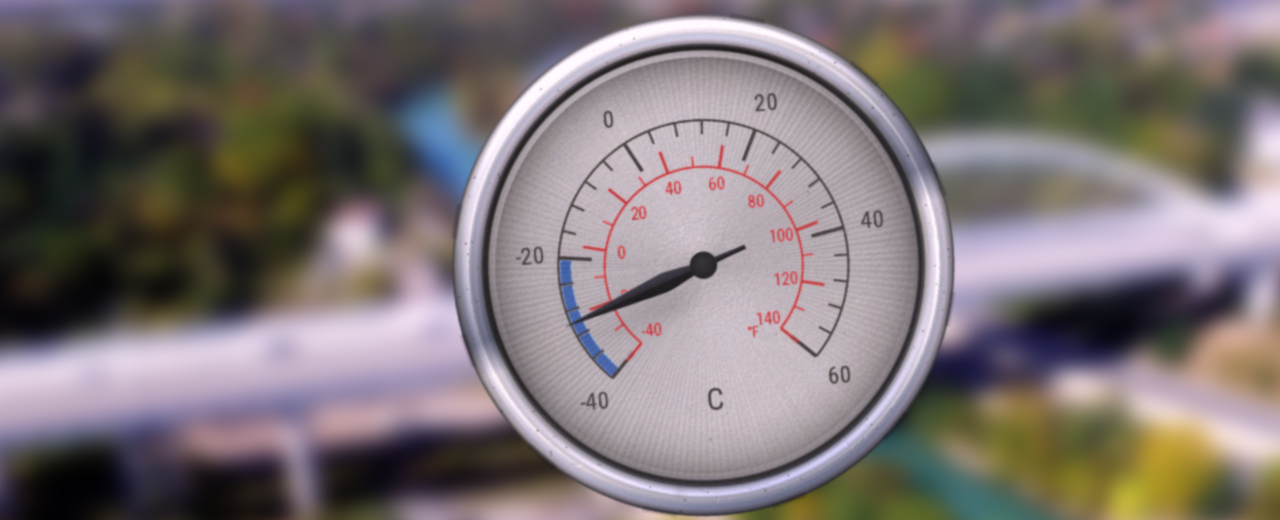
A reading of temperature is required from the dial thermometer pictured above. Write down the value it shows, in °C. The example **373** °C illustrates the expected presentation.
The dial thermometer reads **-30** °C
